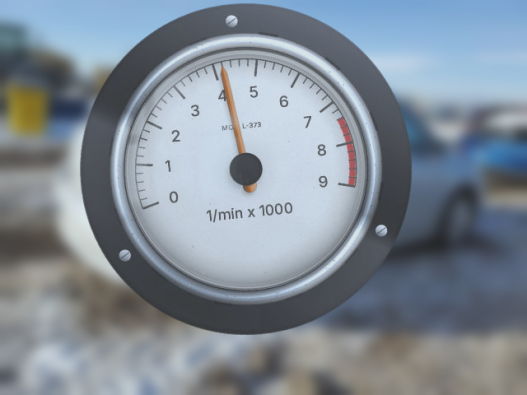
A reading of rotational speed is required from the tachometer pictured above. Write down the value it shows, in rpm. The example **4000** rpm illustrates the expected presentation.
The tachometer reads **4200** rpm
